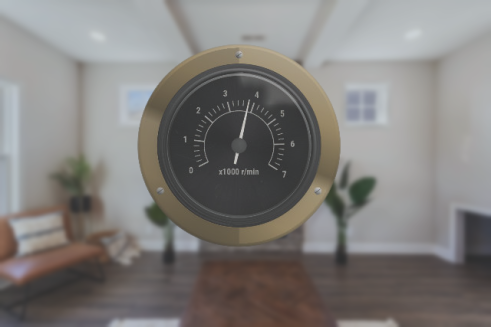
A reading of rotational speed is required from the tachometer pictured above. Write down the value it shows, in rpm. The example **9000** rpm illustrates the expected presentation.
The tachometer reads **3800** rpm
